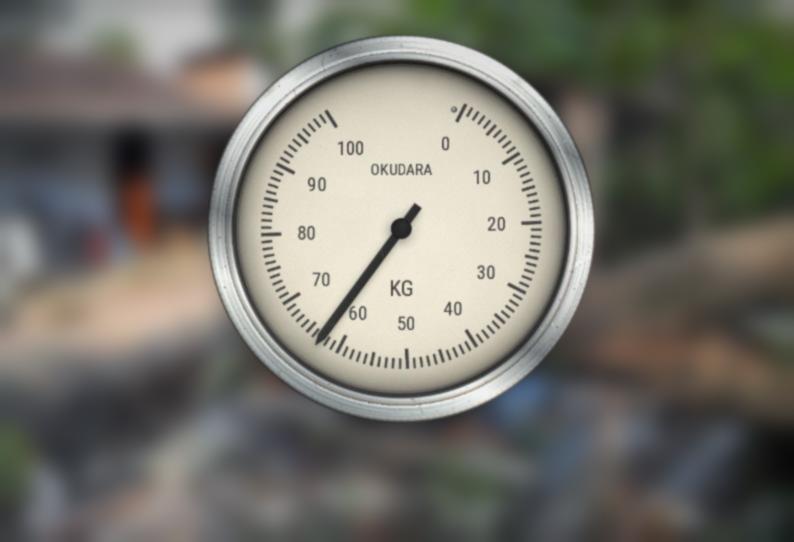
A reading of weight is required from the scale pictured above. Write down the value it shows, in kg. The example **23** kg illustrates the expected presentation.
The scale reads **63** kg
